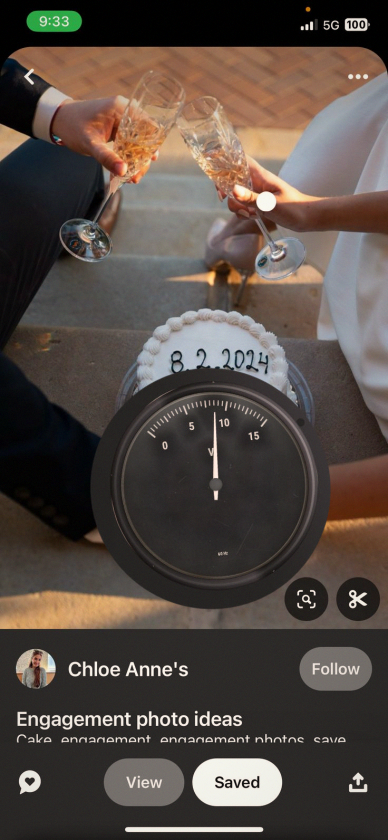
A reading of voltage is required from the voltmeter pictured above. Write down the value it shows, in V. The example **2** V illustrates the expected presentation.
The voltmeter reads **8.5** V
